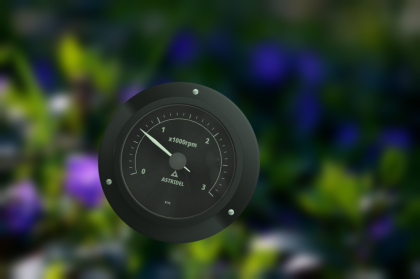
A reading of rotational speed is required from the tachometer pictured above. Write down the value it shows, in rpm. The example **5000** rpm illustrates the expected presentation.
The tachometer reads **700** rpm
